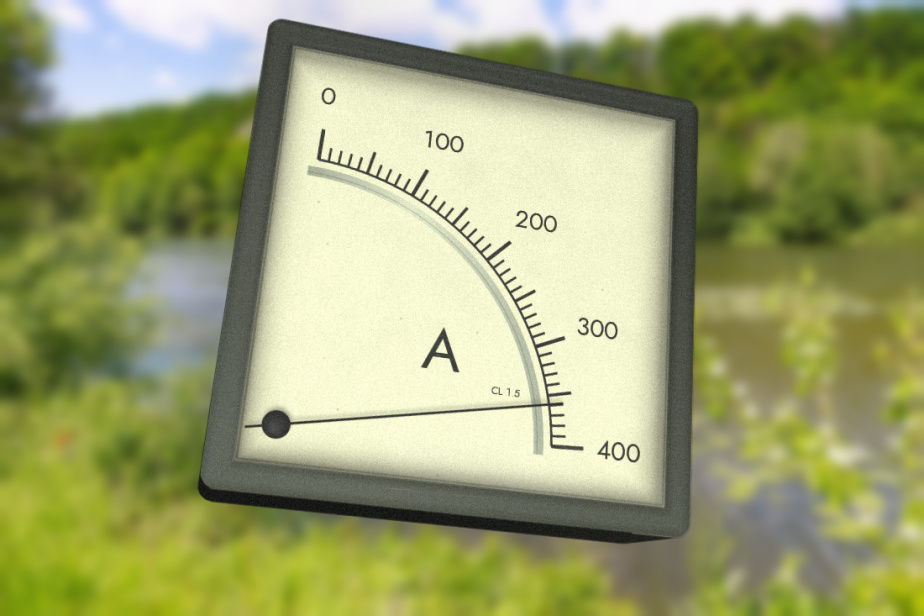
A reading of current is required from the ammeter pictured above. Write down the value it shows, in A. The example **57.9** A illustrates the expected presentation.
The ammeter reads **360** A
